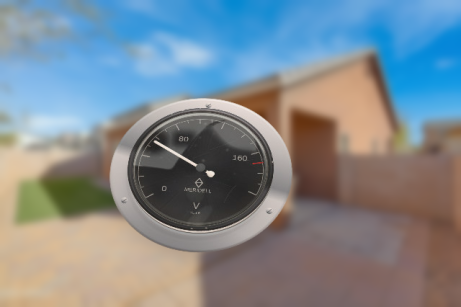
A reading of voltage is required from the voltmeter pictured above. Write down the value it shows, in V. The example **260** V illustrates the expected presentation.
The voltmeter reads **55** V
